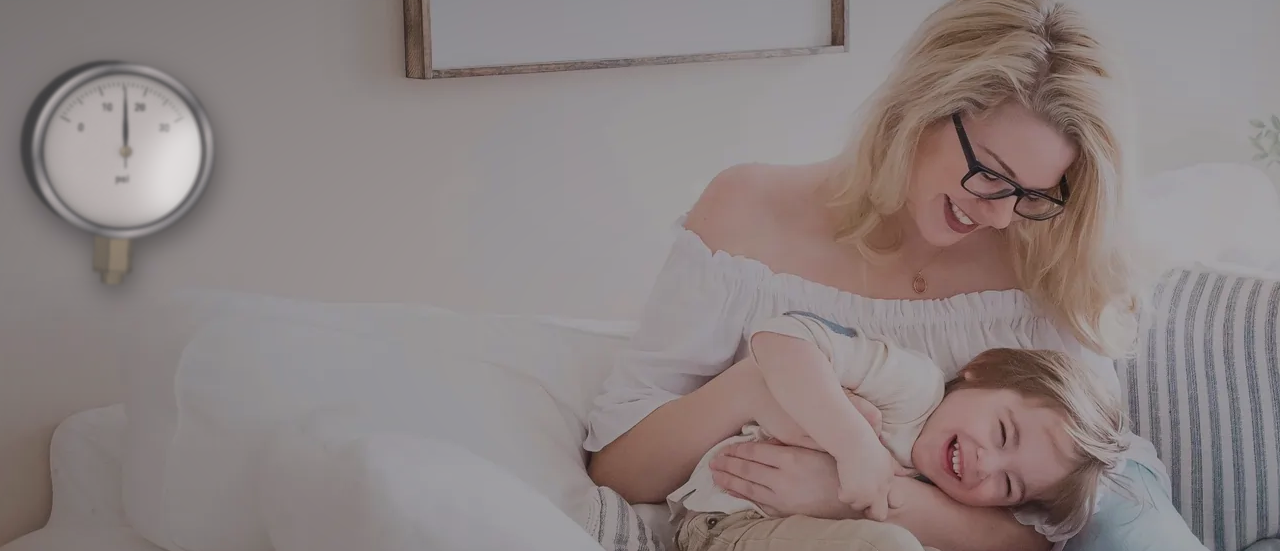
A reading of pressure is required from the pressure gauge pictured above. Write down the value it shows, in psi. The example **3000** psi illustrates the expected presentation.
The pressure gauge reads **15** psi
